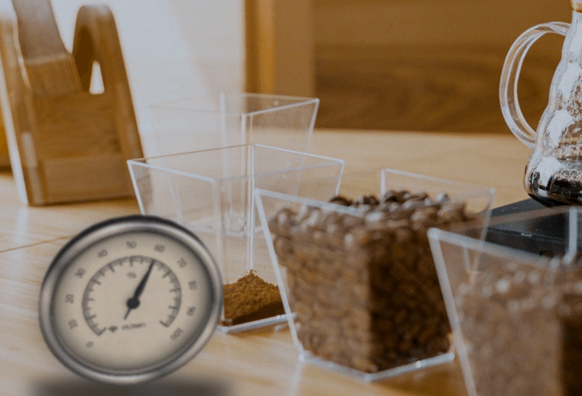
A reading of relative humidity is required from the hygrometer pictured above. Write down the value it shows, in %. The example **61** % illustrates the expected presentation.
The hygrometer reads **60** %
